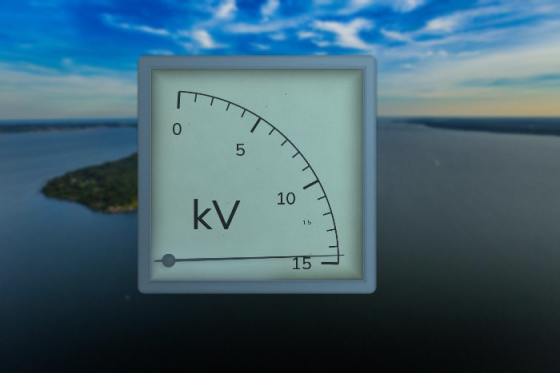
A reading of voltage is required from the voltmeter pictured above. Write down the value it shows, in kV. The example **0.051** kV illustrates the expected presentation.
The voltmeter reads **14.5** kV
